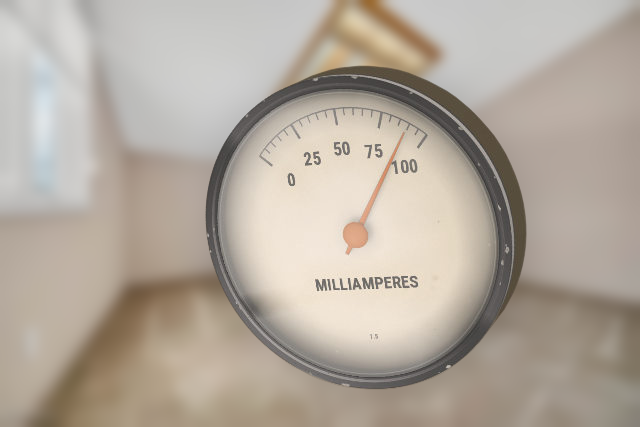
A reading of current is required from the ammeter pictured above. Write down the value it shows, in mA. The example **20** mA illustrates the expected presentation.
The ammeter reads **90** mA
